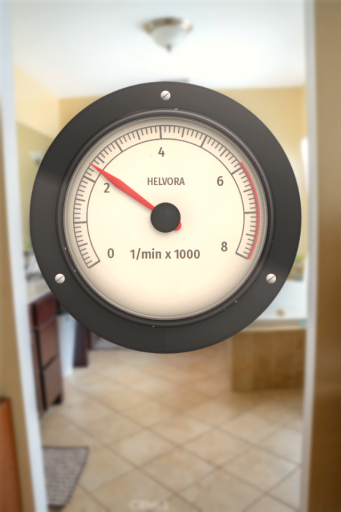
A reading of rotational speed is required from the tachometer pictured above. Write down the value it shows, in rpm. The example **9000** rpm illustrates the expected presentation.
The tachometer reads **2300** rpm
